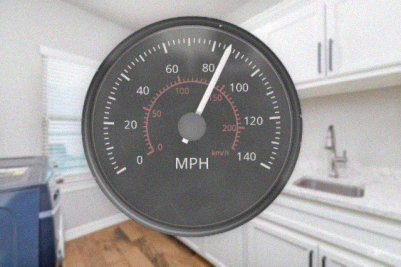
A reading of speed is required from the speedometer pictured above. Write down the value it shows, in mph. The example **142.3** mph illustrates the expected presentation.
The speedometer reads **86** mph
